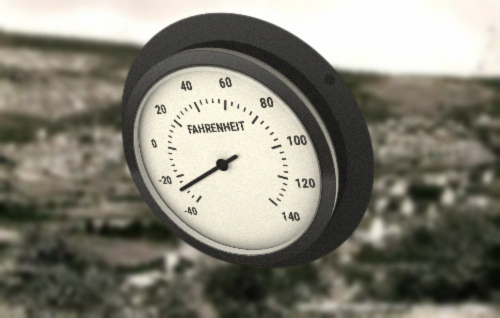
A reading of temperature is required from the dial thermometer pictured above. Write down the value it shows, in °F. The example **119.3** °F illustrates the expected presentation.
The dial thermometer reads **-28** °F
